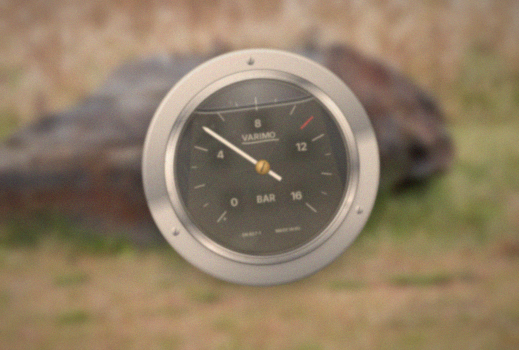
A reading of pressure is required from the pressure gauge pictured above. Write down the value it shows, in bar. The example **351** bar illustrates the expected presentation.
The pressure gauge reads **5** bar
